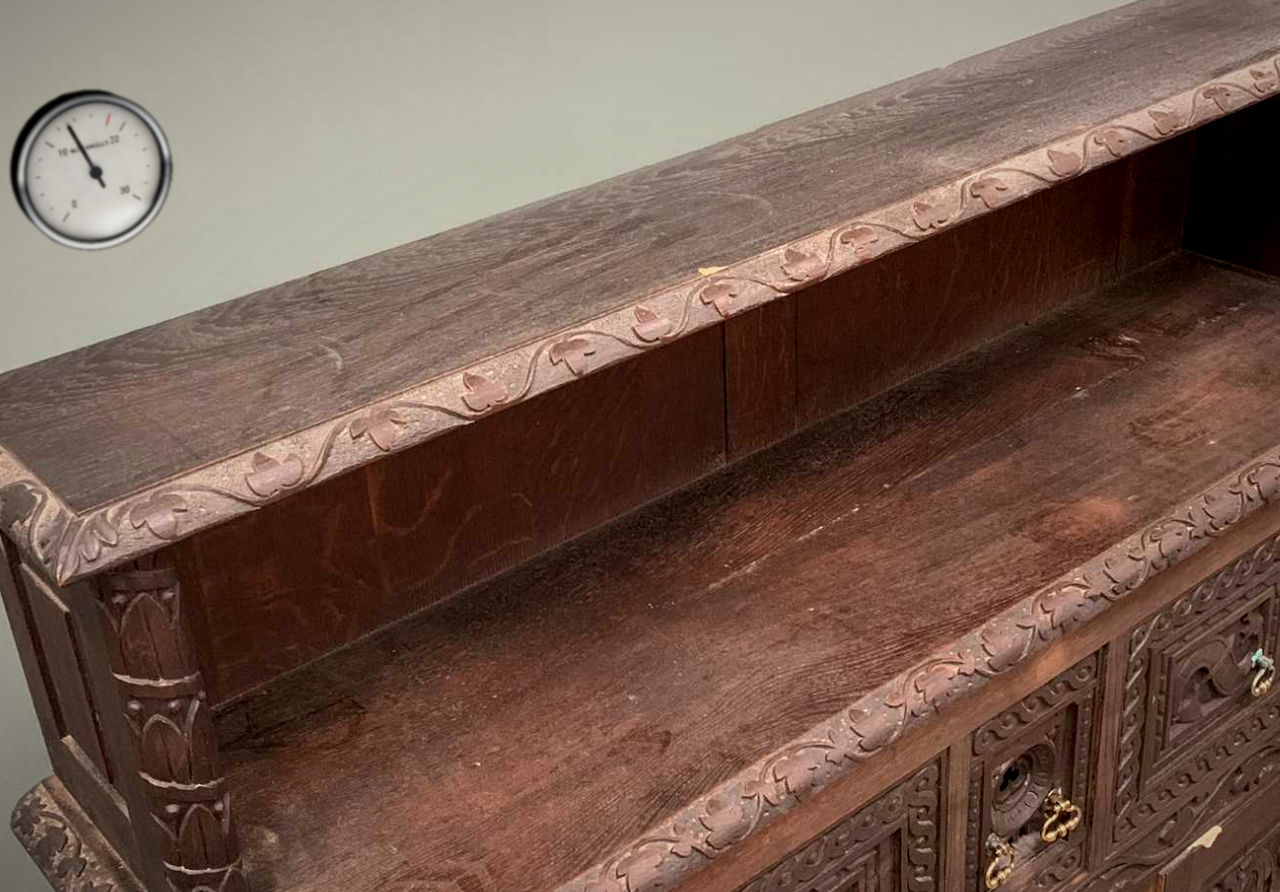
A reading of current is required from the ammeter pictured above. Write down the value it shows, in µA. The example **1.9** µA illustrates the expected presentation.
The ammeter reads **13** µA
